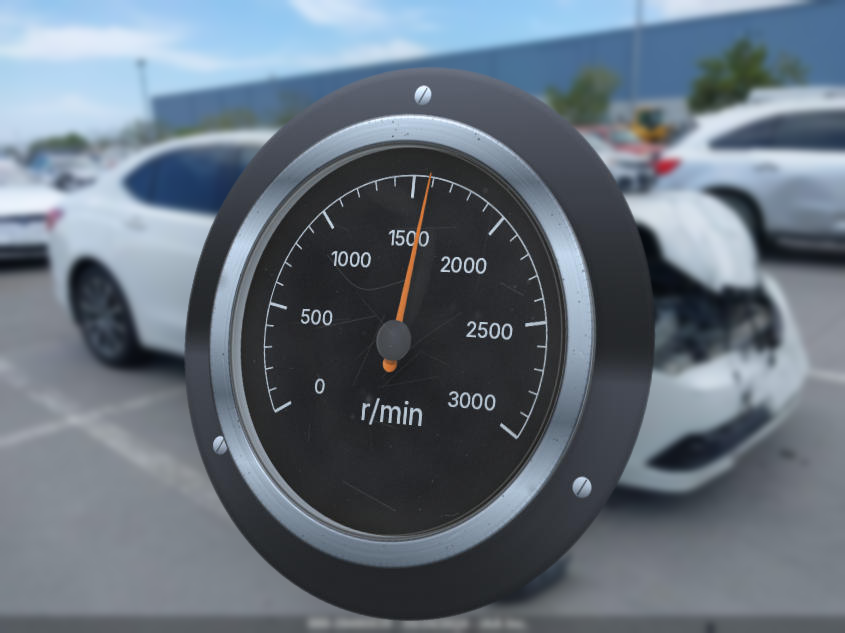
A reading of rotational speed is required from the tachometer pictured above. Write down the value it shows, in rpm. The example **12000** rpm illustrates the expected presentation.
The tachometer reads **1600** rpm
